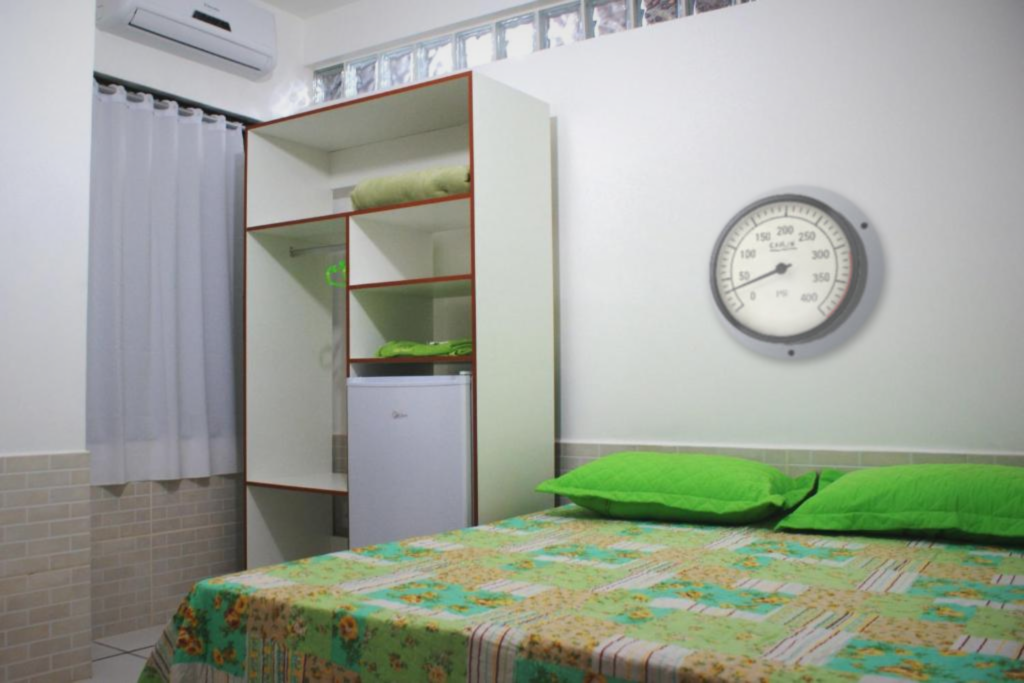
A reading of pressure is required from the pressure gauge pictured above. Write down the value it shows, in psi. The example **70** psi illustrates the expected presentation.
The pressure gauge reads **30** psi
